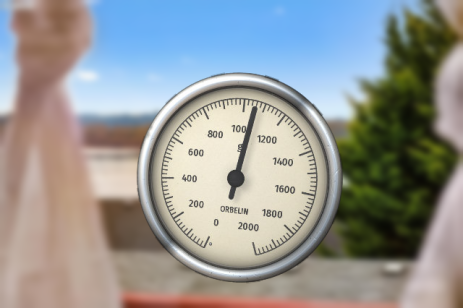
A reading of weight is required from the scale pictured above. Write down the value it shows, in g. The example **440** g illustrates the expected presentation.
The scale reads **1060** g
